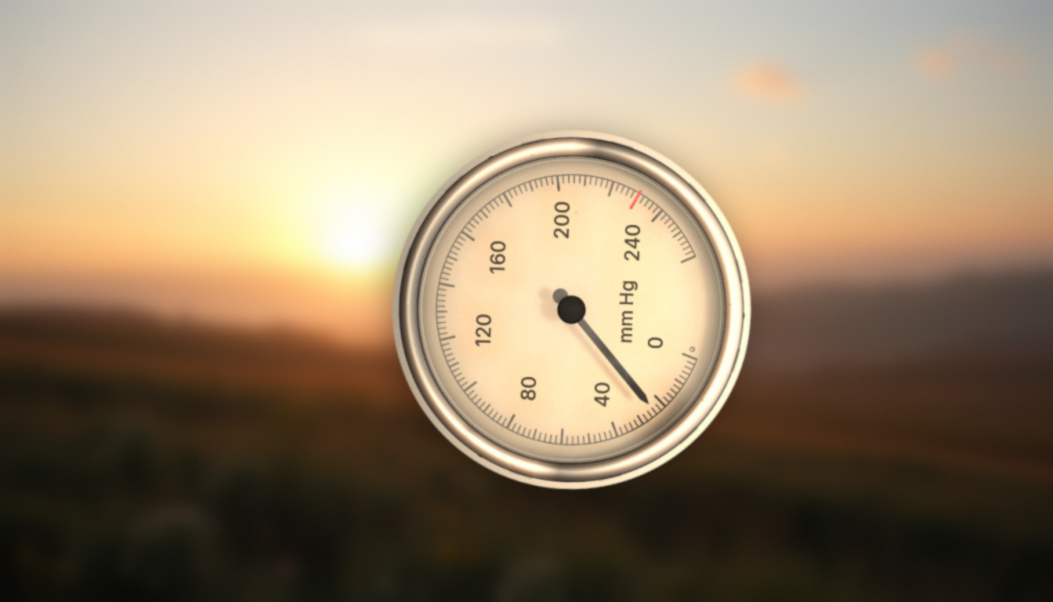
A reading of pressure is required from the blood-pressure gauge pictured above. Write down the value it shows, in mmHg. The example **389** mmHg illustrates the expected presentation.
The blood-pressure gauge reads **24** mmHg
